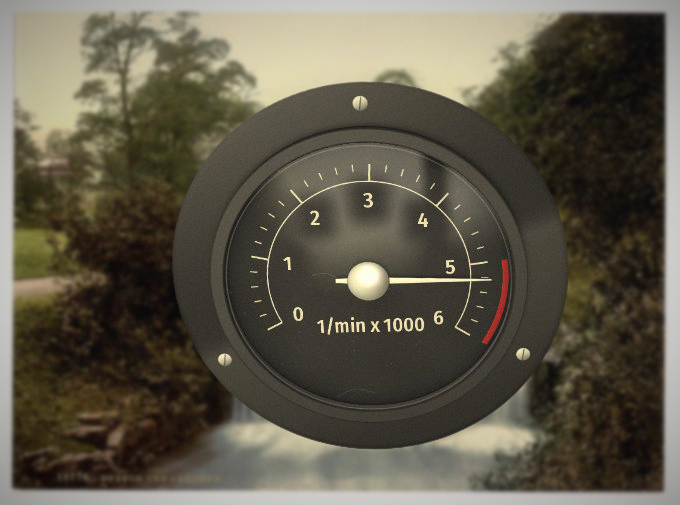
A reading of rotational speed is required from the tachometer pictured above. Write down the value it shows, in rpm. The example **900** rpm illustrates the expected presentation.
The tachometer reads **5200** rpm
